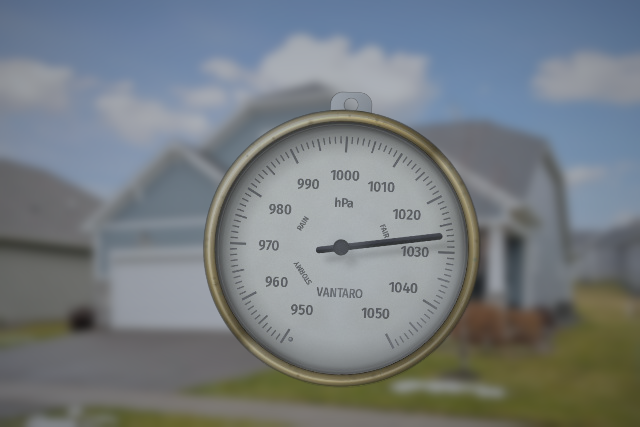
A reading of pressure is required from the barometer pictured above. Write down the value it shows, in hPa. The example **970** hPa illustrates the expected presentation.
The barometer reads **1027** hPa
